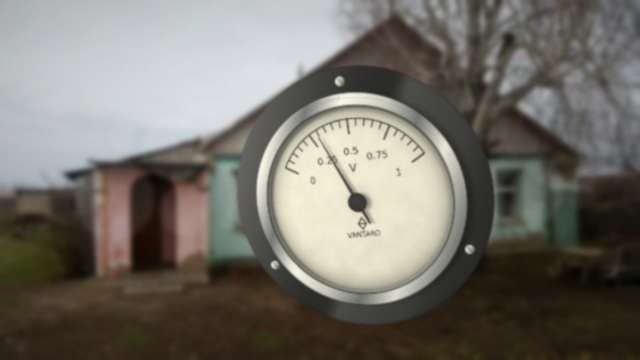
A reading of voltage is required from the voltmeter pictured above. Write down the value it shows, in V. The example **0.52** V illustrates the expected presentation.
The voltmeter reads **0.3** V
